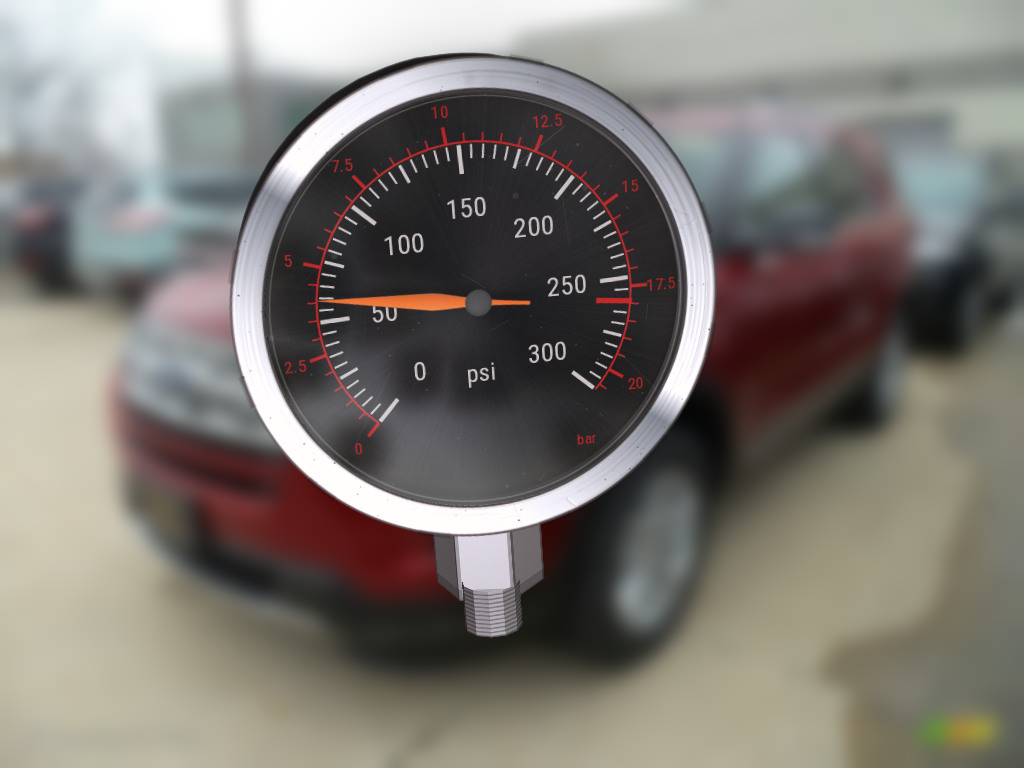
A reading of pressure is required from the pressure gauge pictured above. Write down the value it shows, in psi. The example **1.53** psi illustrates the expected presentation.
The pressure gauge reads **60** psi
